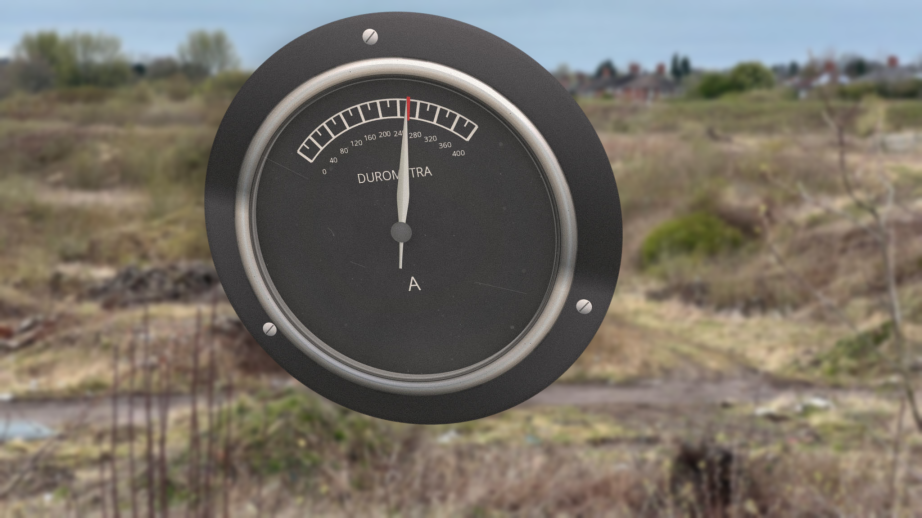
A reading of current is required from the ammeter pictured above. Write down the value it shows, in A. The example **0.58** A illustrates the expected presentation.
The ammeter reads **260** A
